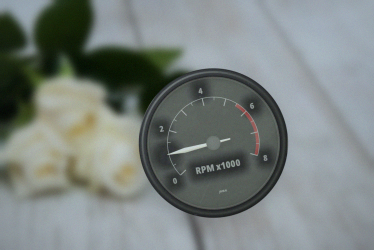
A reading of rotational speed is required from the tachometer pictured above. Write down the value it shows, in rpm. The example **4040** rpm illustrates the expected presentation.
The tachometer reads **1000** rpm
